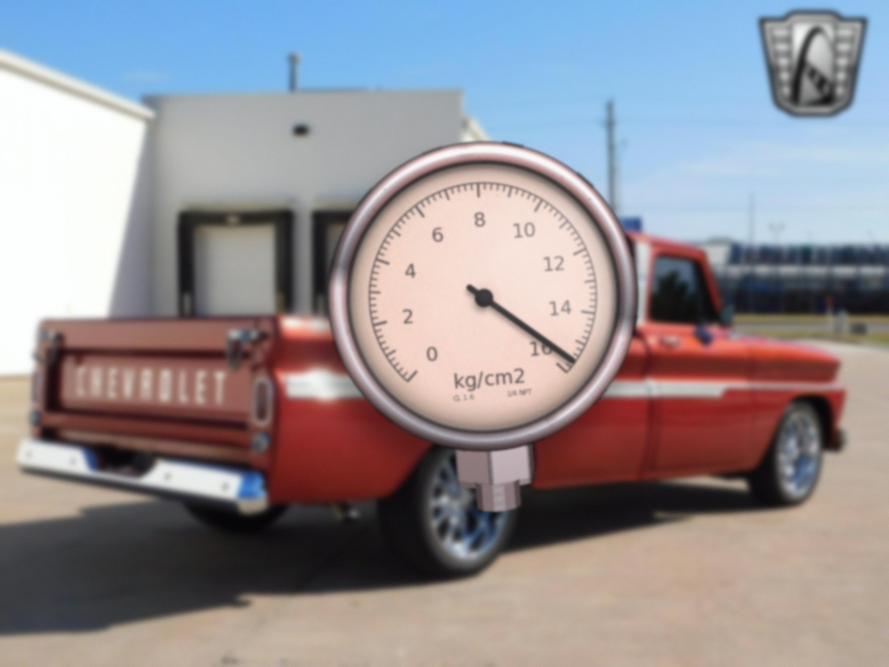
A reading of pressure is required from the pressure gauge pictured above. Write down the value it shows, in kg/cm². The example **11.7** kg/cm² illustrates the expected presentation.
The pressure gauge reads **15.6** kg/cm²
